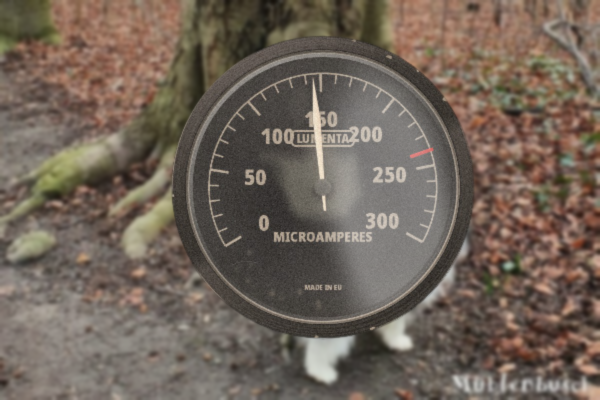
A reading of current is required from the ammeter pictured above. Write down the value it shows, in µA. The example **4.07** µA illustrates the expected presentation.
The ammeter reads **145** µA
